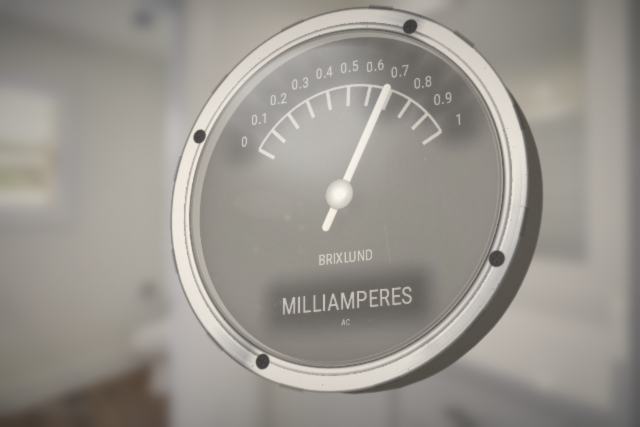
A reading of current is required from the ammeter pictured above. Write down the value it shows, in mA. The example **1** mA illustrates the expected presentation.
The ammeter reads **0.7** mA
